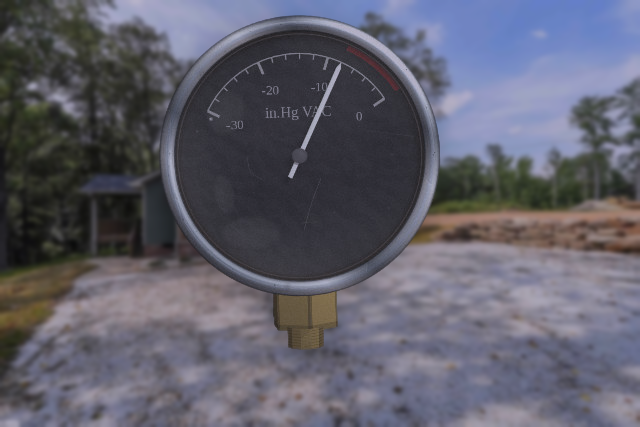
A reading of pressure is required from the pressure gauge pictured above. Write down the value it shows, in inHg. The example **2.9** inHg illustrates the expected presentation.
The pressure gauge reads **-8** inHg
